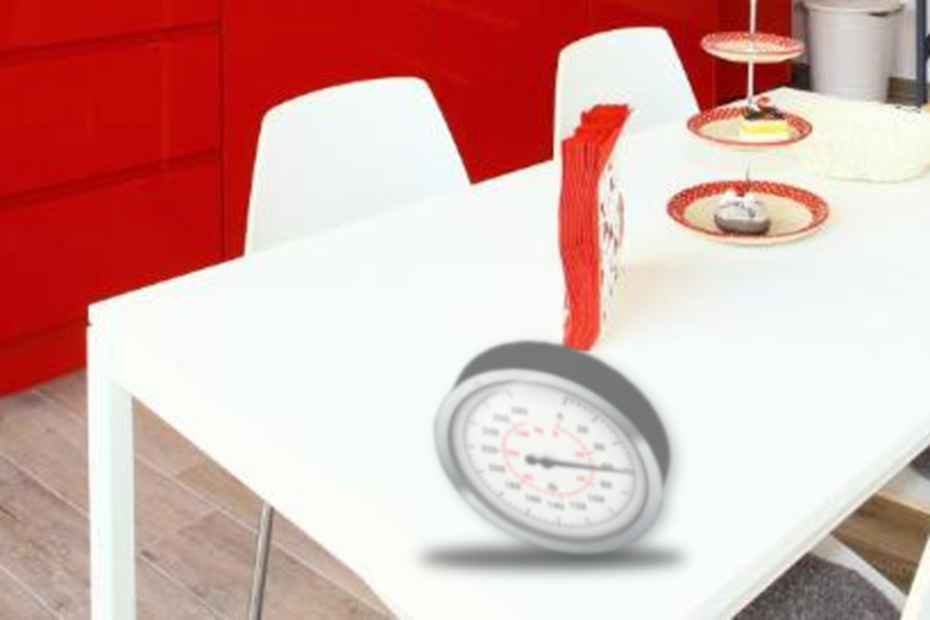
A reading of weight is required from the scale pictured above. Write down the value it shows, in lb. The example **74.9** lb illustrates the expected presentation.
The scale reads **60** lb
